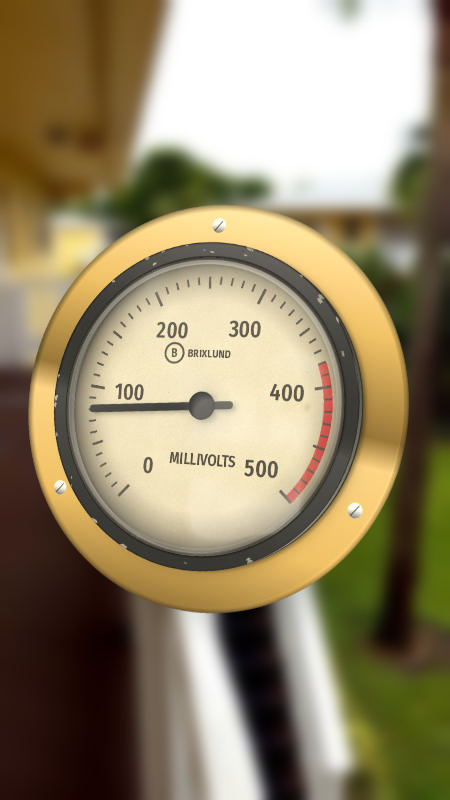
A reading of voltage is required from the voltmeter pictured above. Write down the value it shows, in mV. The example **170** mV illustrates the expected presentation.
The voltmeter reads **80** mV
